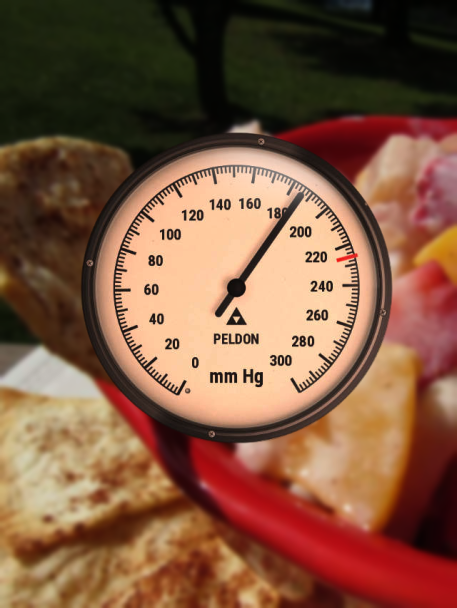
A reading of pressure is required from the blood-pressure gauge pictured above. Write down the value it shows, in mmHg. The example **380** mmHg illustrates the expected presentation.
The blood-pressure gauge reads **186** mmHg
